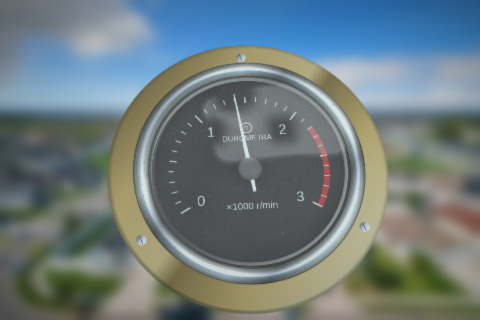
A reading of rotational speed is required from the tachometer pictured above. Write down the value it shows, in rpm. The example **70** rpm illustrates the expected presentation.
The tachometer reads **1400** rpm
